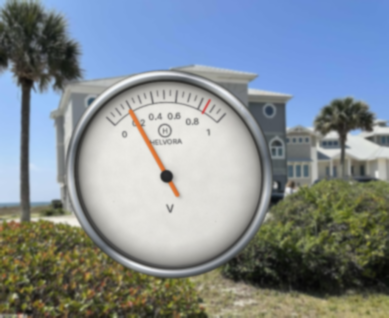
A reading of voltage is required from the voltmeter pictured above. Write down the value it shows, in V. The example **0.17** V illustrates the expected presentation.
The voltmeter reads **0.2** V
